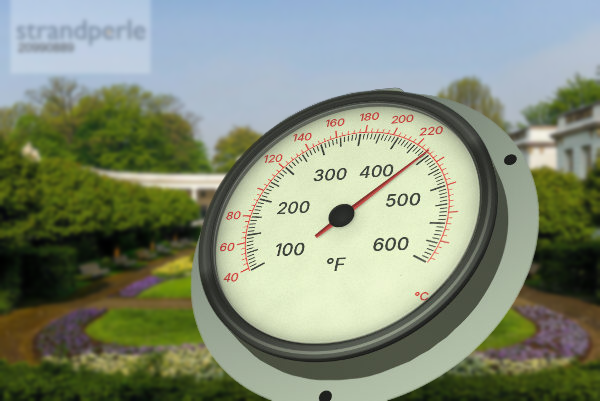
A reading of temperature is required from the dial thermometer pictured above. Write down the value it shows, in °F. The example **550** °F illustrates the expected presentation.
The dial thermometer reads **450** °F
